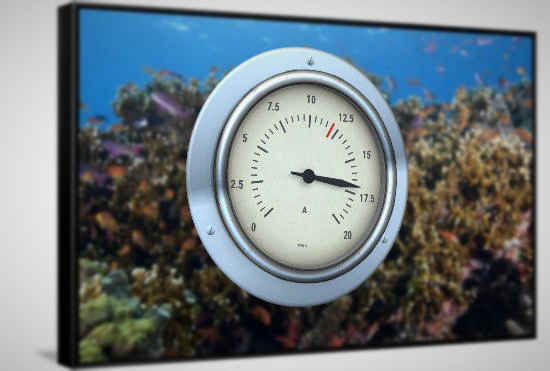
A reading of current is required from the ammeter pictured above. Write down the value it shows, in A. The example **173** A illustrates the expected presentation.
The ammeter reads **17** A
